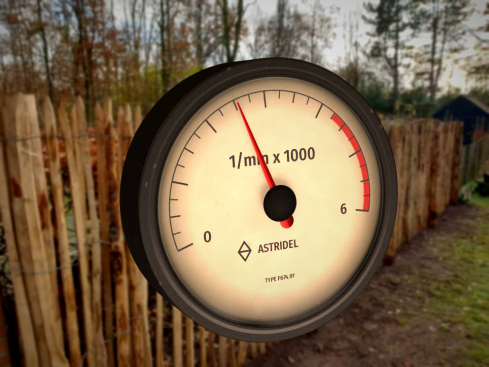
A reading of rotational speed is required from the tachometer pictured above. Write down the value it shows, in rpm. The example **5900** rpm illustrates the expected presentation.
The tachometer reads **2500** rpm
